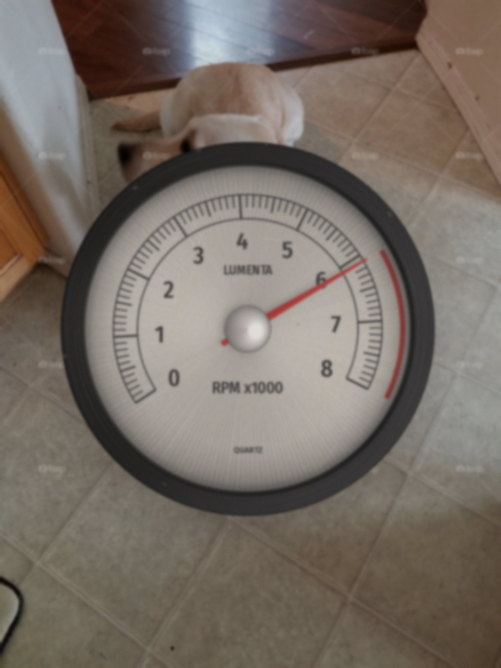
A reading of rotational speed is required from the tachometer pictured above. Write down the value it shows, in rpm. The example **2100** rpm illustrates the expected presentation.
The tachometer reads **6100** rpm
